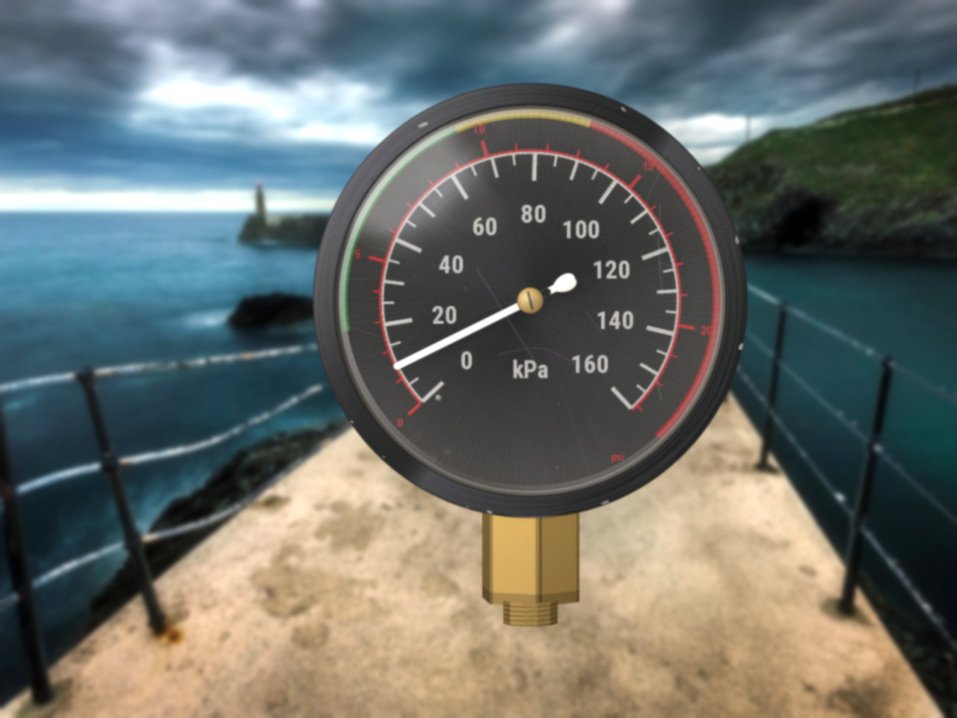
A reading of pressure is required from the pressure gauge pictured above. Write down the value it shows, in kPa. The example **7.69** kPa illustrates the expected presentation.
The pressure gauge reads **10** kPa
